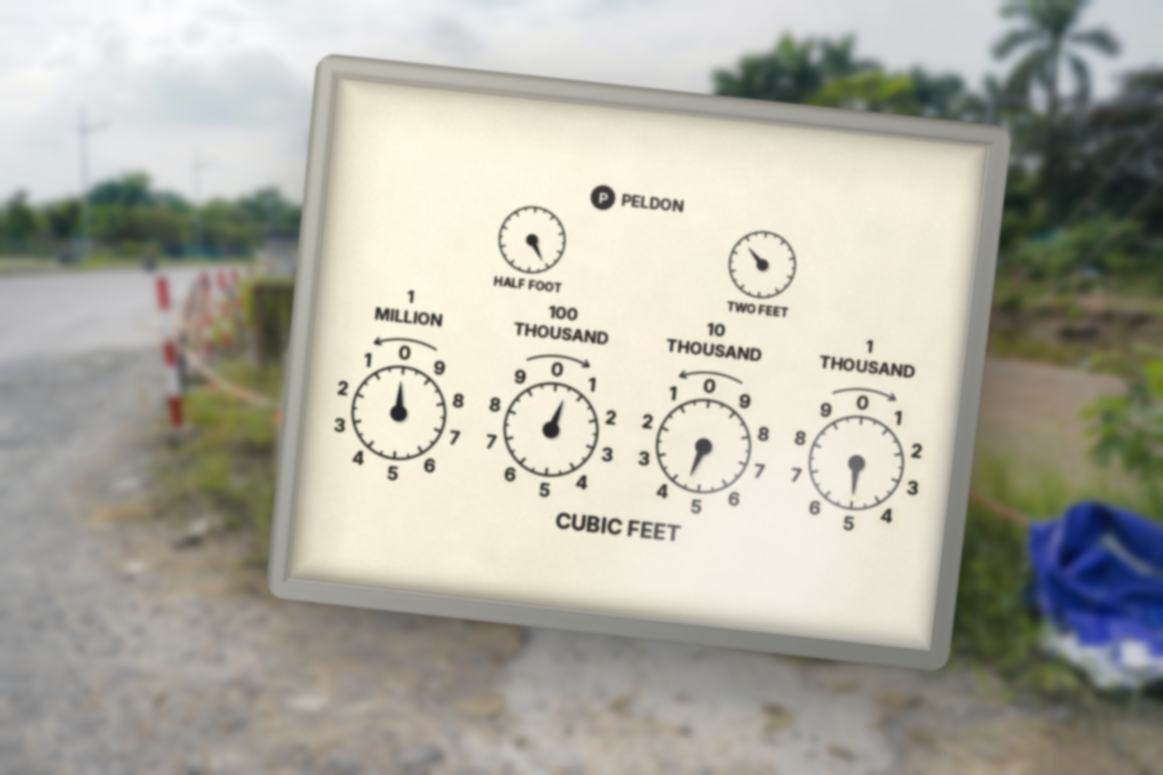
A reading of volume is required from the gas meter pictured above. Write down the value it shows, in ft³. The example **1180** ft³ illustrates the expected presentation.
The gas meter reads **4500** ft³
